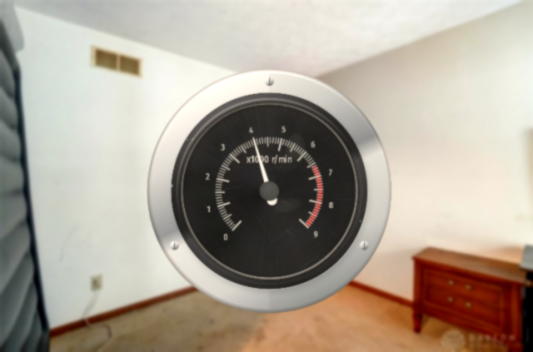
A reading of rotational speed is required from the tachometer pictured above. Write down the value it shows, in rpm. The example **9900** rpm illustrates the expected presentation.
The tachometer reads **4000** rpm
